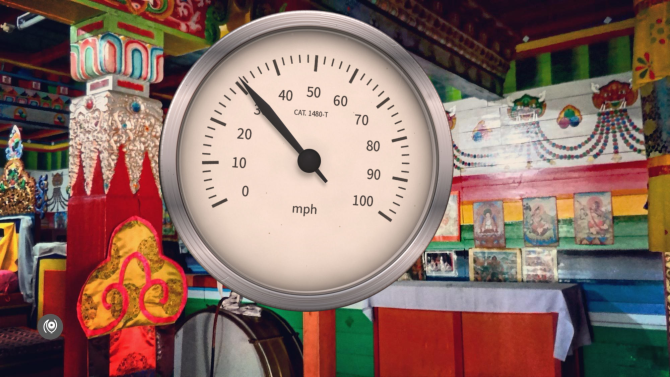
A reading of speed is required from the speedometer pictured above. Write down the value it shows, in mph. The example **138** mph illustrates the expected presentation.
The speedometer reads **31** mph
